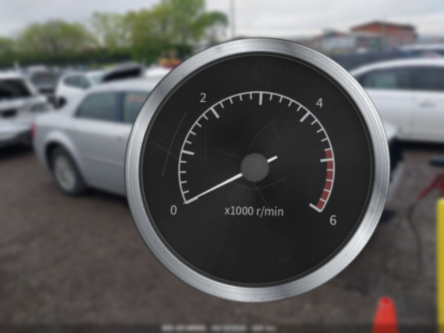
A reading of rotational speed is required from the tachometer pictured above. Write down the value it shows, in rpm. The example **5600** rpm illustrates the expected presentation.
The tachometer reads **0** rpm
